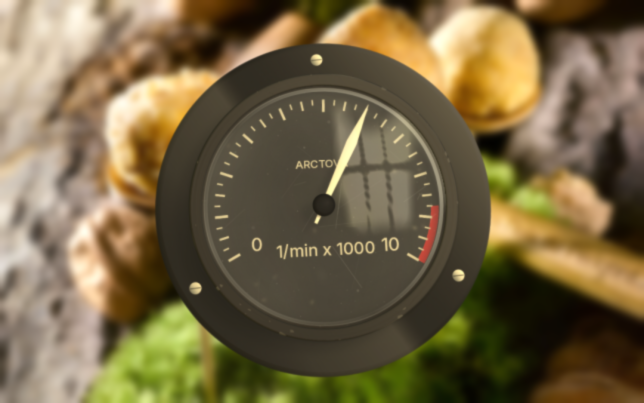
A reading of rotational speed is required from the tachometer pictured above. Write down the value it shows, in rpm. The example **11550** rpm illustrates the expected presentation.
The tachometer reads **6000** rpm
